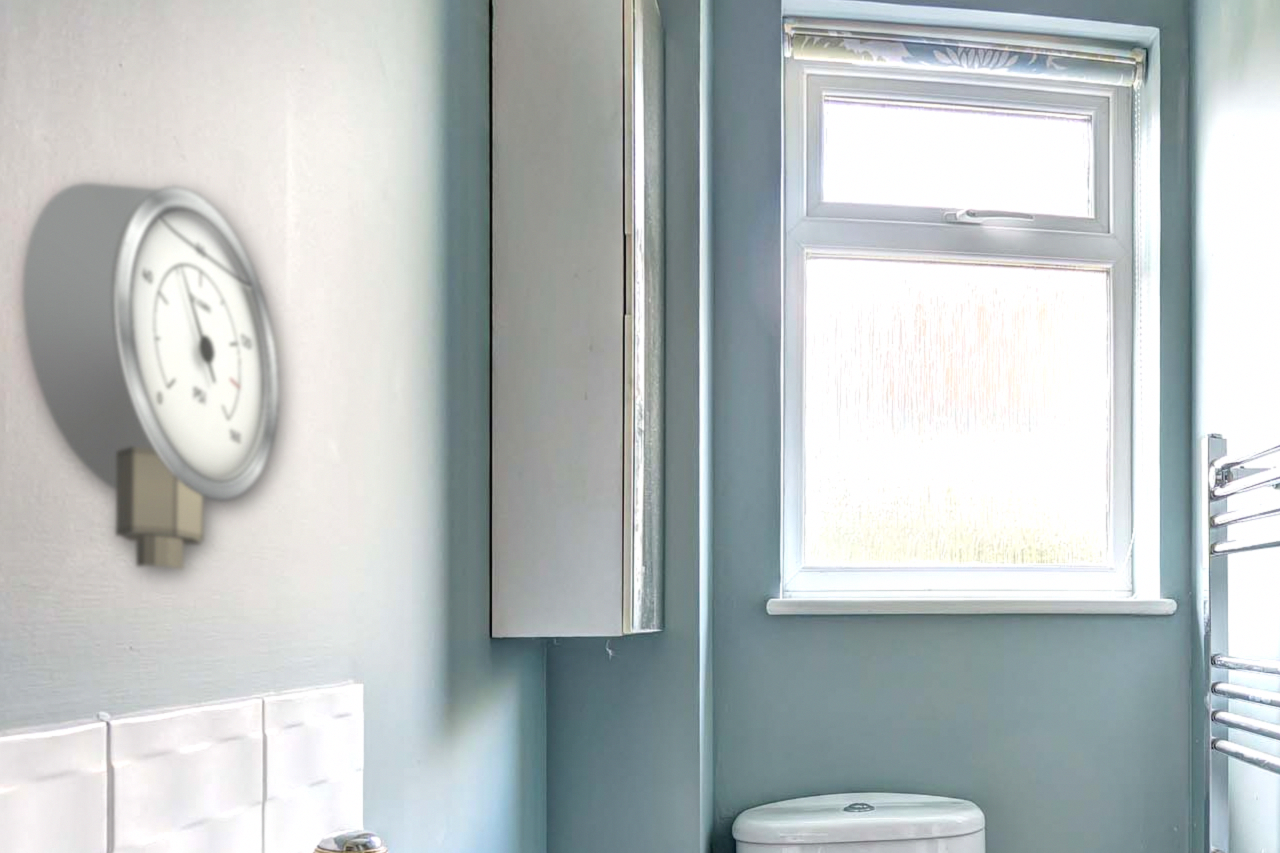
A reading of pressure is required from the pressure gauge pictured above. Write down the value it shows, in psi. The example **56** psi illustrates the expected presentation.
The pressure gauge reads **60** psi
